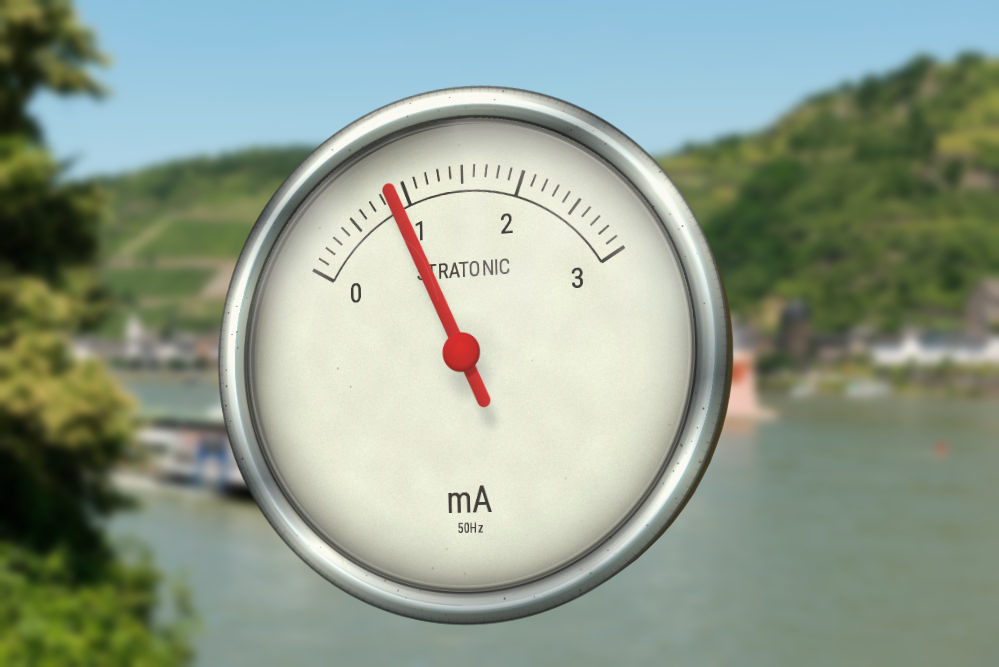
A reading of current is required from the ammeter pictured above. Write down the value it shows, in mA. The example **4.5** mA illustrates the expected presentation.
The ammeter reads **0.9** mA
